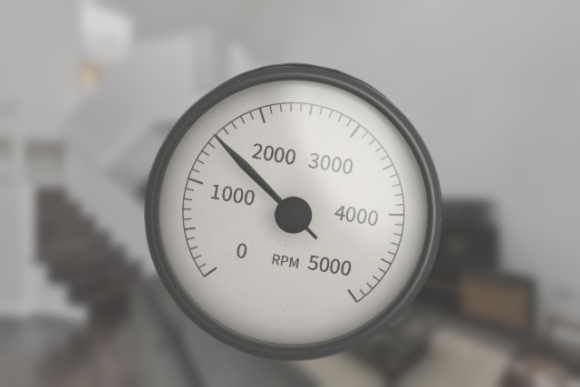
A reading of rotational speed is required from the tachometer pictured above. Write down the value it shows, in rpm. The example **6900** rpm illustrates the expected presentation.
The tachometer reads **1500** rpm
